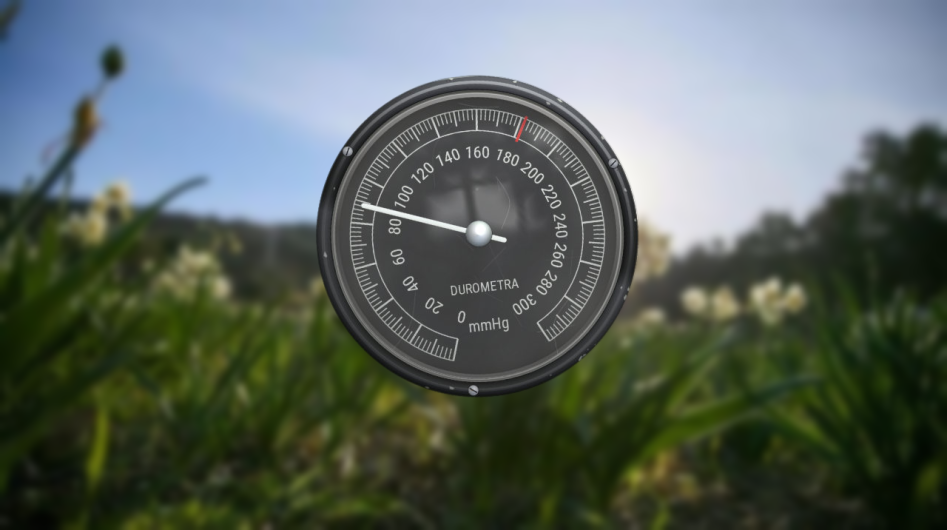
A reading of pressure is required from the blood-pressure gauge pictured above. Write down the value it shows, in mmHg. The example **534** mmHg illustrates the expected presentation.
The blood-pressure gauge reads **88** mmHg
